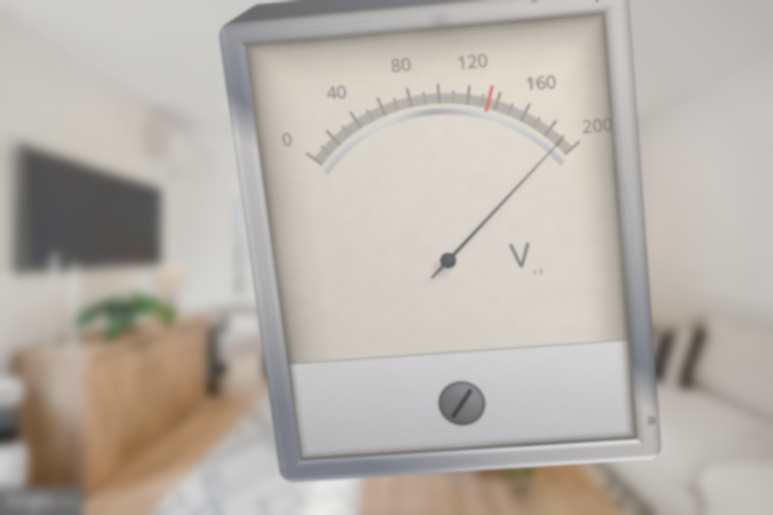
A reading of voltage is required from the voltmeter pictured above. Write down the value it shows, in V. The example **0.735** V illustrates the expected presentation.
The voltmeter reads **190** V
